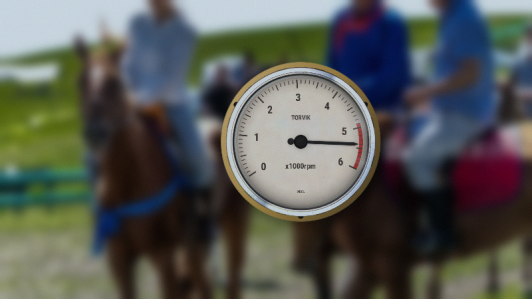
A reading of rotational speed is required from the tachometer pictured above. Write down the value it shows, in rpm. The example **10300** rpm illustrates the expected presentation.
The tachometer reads **5400** rpm
